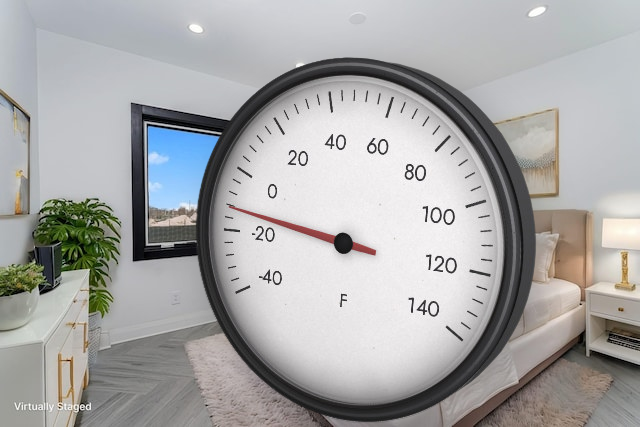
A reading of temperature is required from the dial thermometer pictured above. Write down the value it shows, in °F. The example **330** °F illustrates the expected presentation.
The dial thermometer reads **-12** °F
